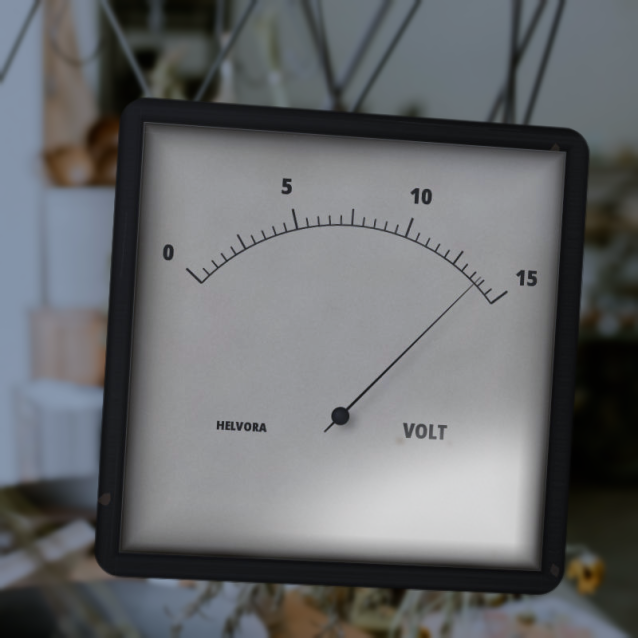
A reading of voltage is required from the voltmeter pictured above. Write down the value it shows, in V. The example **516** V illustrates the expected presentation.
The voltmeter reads **13.75** V
